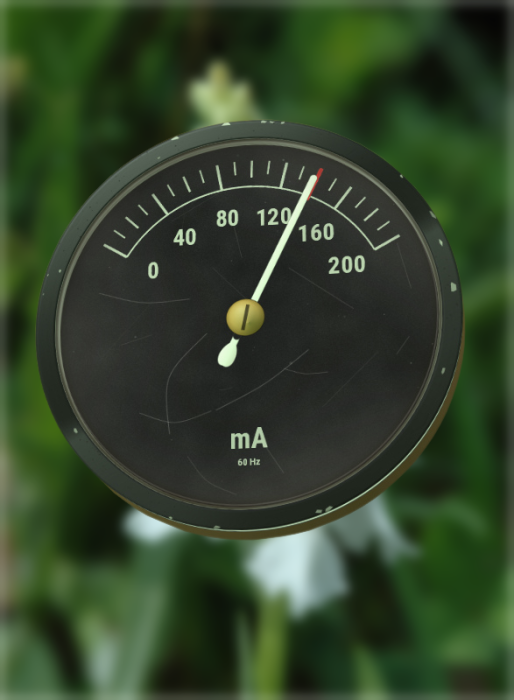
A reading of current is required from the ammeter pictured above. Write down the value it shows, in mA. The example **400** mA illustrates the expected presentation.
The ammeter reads **140** mA
